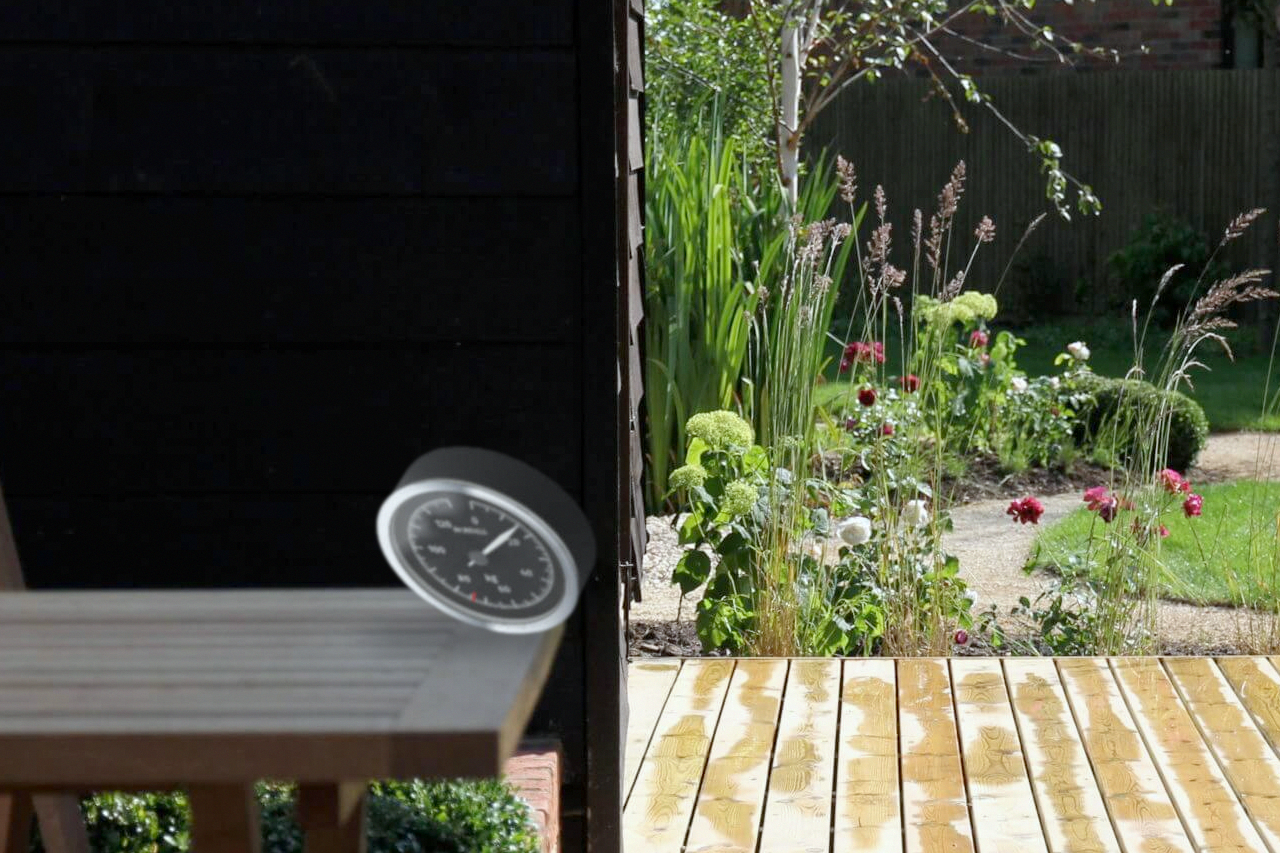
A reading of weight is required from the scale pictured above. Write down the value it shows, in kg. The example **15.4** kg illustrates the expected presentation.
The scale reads **15** kg
